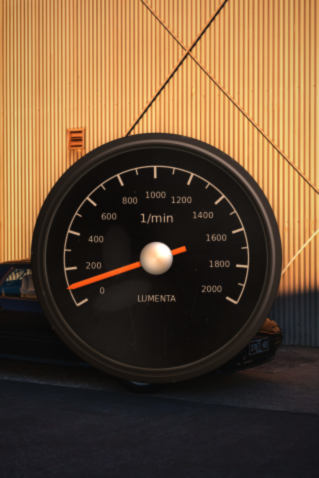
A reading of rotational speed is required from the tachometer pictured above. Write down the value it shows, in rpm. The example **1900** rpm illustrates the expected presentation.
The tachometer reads **100** rpm
